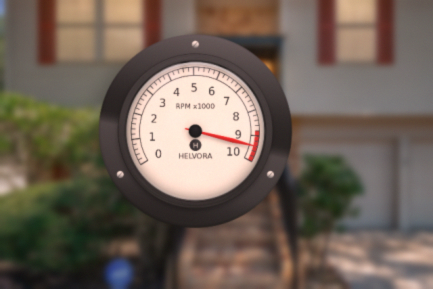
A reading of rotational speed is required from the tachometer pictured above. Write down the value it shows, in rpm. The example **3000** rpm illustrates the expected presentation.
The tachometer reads **9400** rpm
